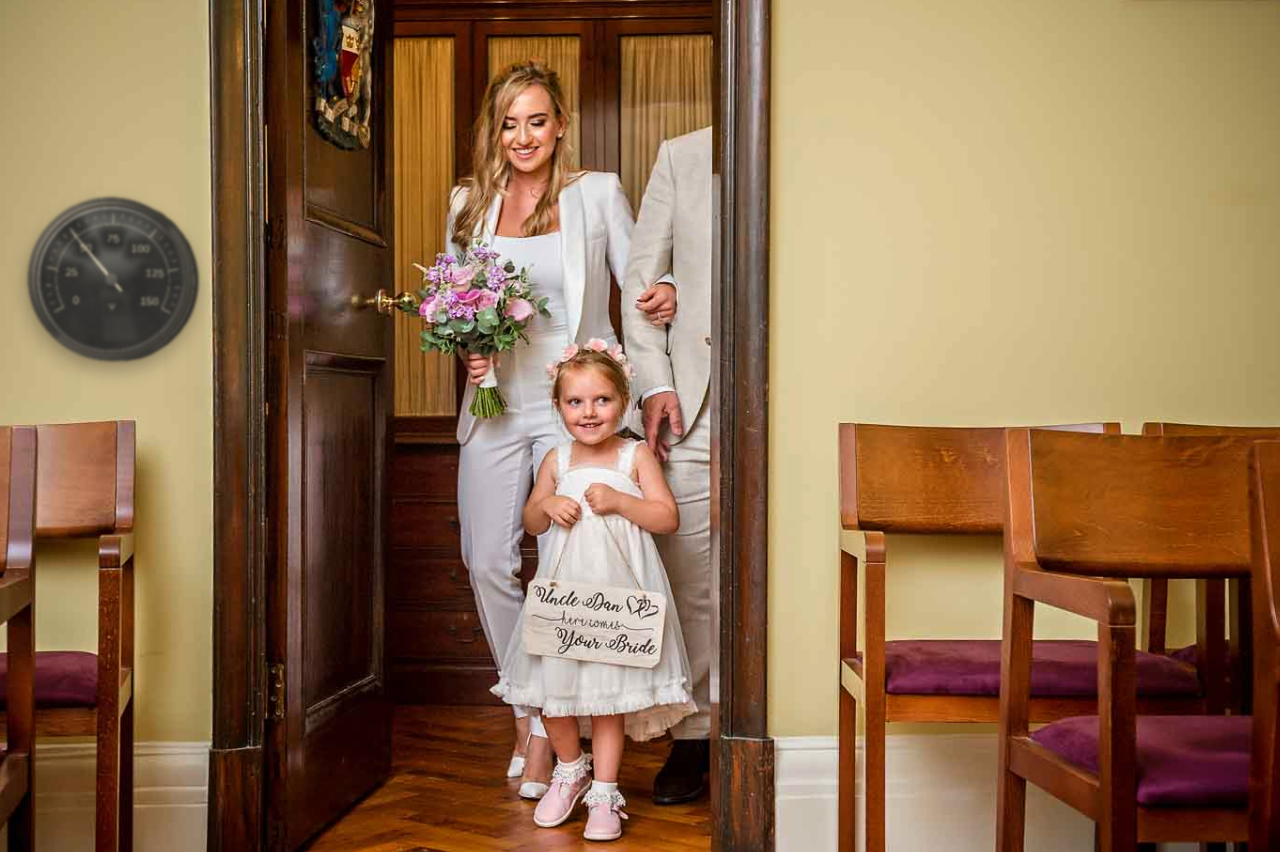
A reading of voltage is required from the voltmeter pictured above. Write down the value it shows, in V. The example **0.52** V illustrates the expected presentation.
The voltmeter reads **50** V
